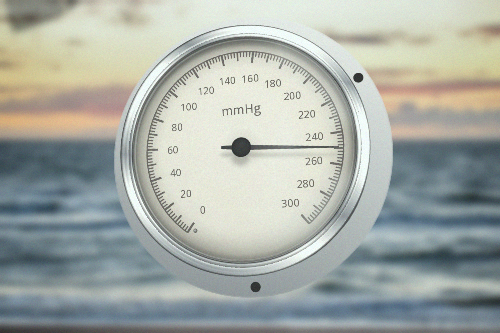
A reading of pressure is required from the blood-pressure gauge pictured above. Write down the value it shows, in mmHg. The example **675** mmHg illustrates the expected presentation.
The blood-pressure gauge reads **250** mmHg
